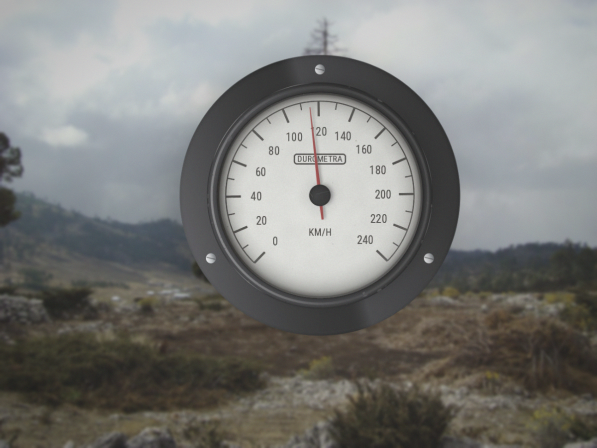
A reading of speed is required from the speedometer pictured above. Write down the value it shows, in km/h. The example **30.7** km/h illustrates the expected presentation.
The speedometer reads **115** km/h
